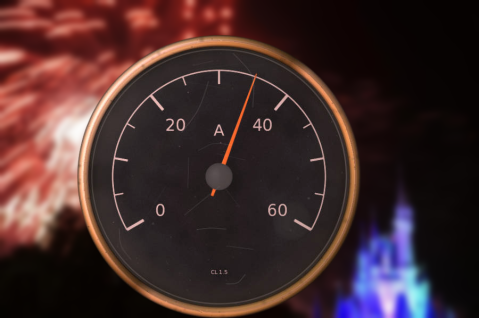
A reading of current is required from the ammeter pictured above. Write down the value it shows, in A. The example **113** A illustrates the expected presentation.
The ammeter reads **35** A
